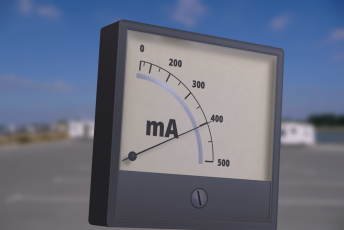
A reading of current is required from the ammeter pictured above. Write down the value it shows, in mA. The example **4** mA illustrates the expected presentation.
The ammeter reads **400** mA
